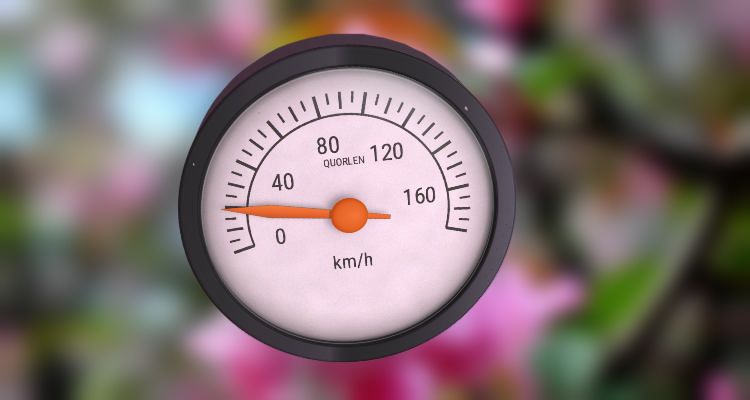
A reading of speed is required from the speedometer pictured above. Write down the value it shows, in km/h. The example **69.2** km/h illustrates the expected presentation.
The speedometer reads **20** km/h
